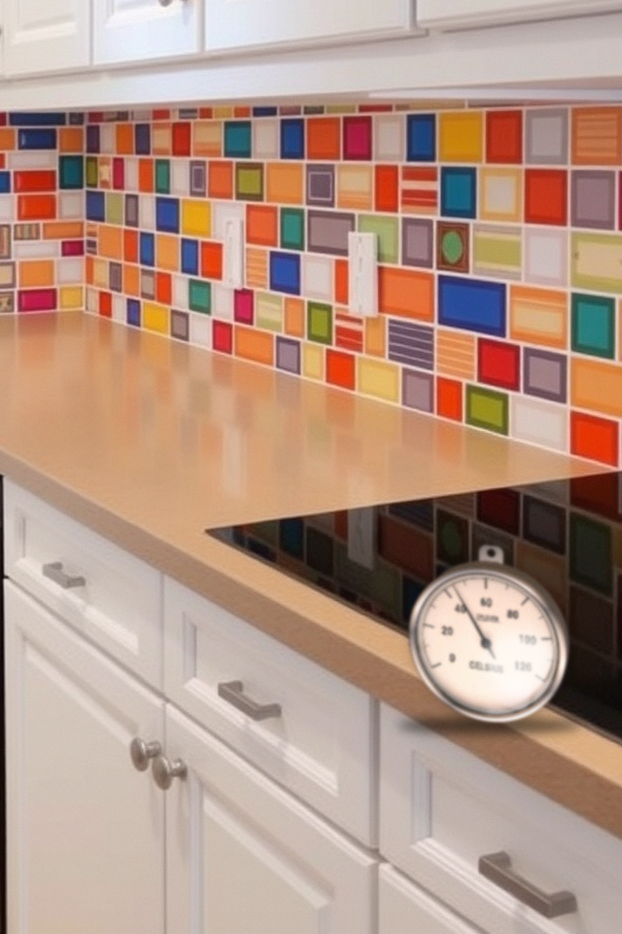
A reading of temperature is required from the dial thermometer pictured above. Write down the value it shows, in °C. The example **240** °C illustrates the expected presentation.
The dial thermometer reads **45** °C
